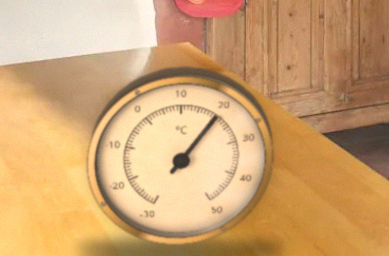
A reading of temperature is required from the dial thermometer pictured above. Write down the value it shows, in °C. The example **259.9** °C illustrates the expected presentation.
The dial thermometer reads **20** °C
